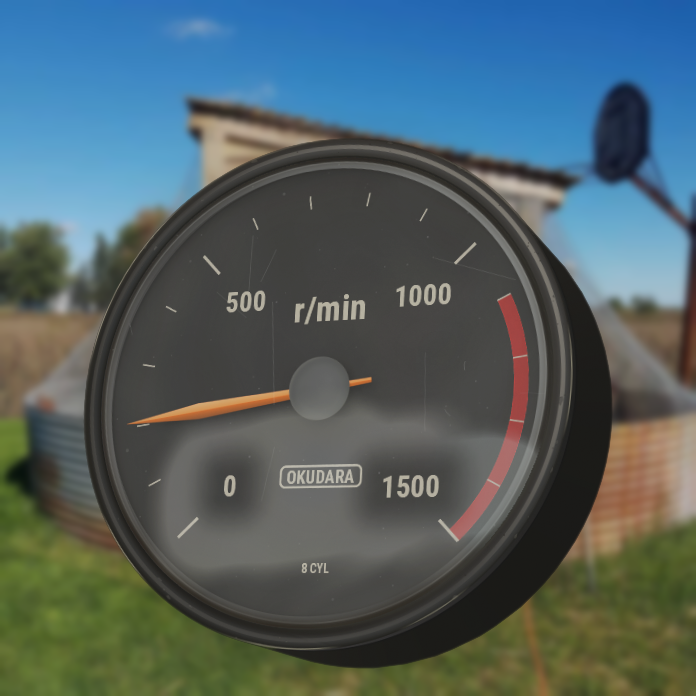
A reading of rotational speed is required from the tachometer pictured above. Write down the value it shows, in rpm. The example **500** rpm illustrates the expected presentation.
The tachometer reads **200** rpm
